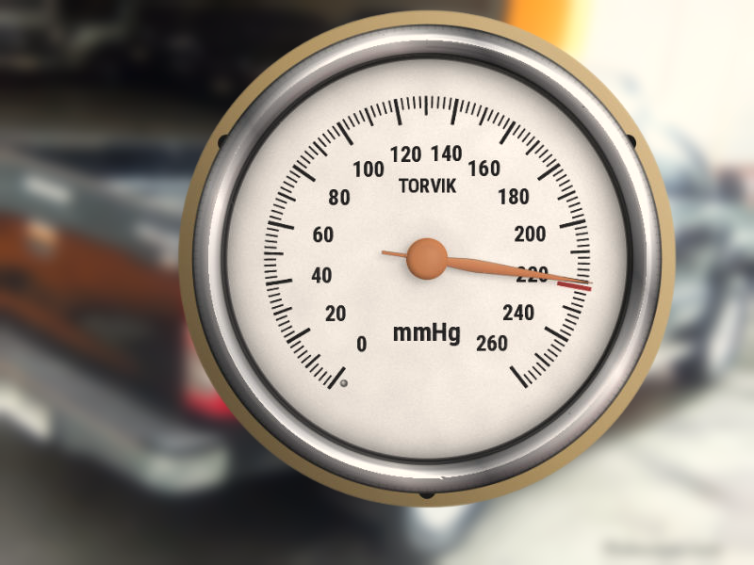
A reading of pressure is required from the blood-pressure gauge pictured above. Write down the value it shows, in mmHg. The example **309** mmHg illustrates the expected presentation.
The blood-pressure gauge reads **220** mmHg
